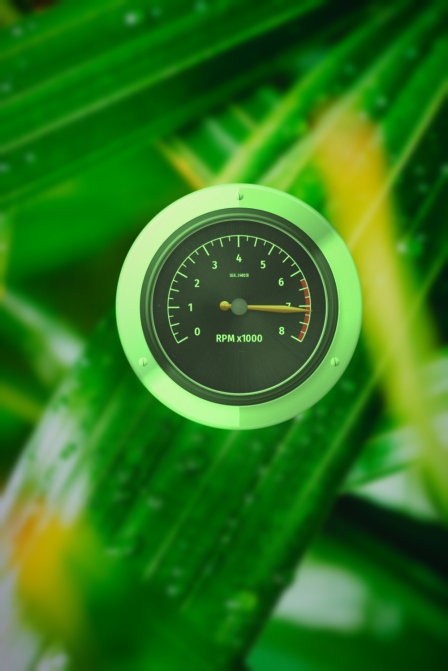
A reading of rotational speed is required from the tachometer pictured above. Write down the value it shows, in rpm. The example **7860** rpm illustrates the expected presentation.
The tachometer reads **7125** rpm
